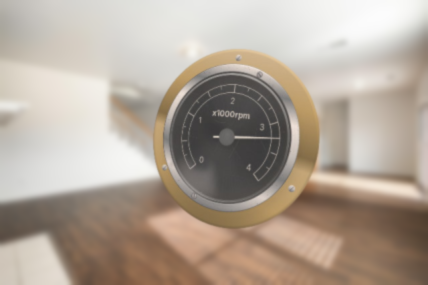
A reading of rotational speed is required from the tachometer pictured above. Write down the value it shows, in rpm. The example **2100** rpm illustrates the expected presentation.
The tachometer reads **3250** rpm
